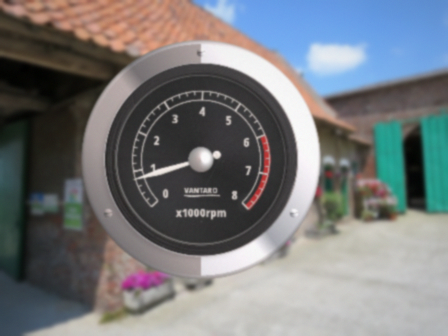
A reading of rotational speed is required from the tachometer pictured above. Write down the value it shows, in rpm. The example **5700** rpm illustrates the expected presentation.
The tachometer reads **800** rpm
